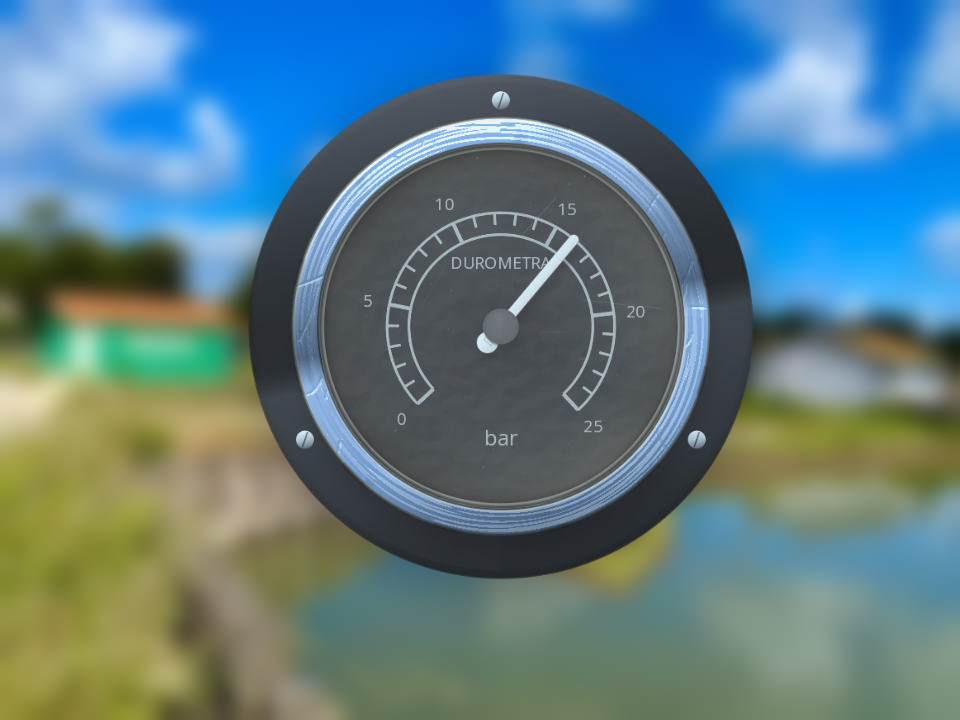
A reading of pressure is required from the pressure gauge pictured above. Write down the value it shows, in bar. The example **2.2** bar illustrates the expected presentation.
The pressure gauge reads **16** bar
